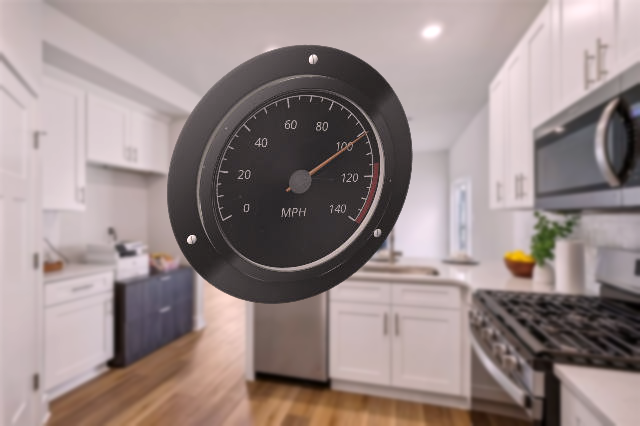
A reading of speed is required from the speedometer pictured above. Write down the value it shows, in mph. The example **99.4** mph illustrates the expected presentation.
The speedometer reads **100** mph
